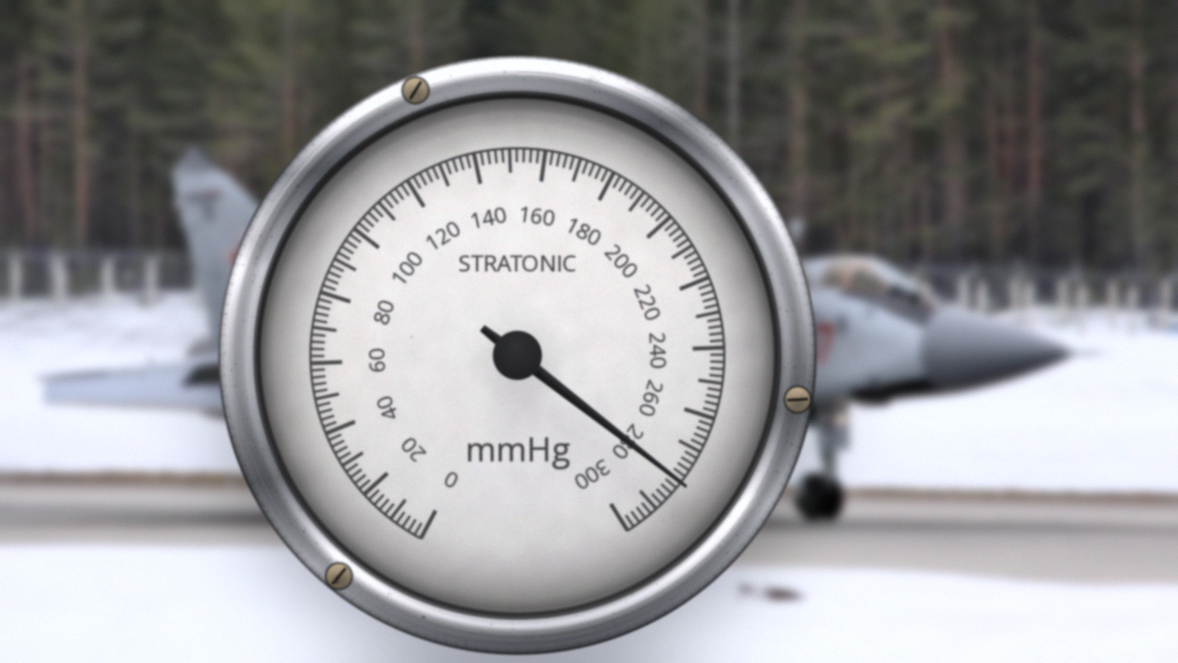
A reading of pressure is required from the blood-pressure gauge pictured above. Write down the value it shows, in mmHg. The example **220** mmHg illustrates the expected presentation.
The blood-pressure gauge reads **280** mmHg
